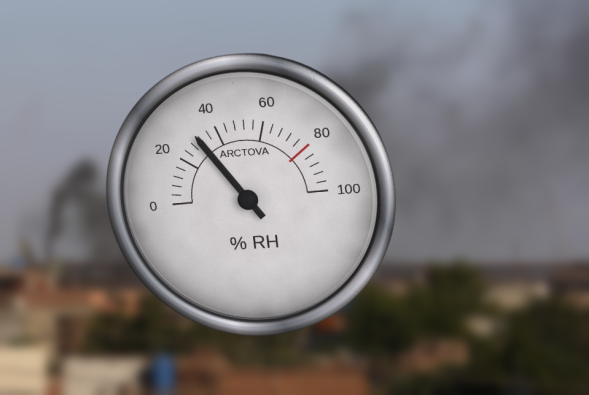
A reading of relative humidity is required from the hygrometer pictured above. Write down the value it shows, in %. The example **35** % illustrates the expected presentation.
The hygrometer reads **32** %
